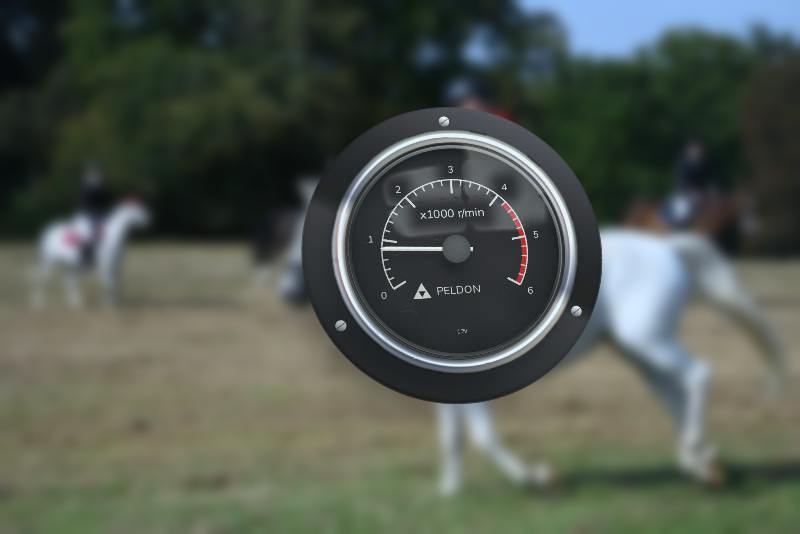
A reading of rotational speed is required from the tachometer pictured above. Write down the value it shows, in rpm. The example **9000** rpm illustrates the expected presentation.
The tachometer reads **800** rpm
